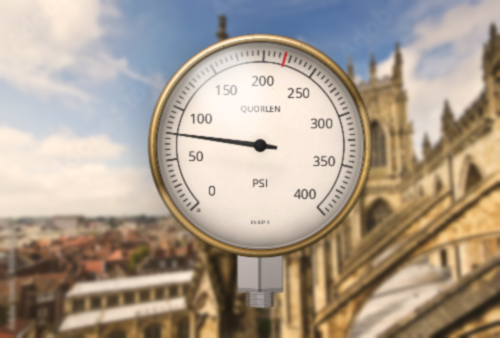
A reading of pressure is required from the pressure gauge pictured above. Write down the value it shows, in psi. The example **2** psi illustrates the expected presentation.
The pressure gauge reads **75** psi
